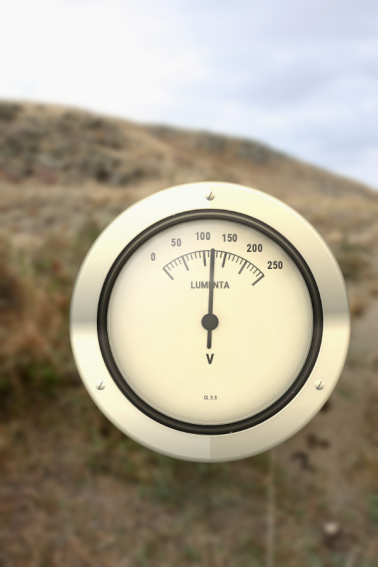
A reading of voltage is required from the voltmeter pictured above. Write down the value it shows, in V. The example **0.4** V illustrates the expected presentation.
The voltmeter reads **120** V
